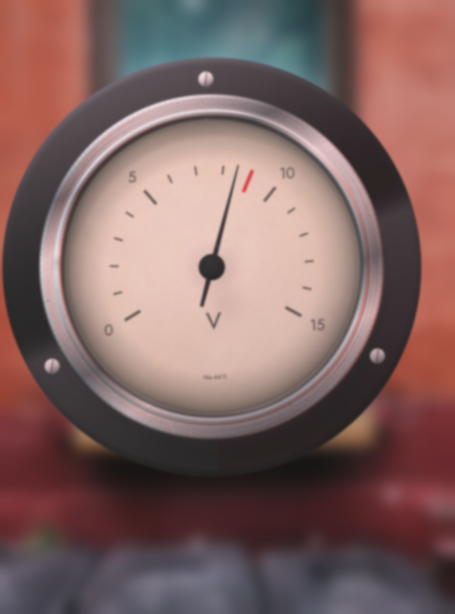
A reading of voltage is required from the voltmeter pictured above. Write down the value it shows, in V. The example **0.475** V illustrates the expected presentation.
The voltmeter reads **8.5** V
